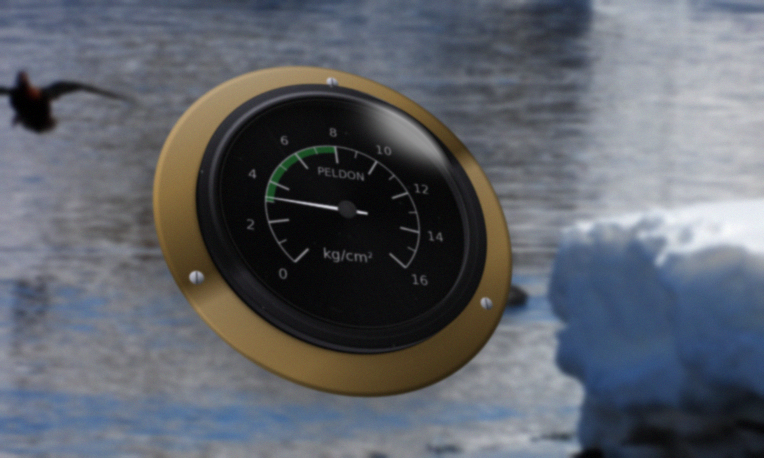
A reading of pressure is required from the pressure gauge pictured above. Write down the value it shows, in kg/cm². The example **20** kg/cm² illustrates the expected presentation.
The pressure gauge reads **3** kg/cm²
